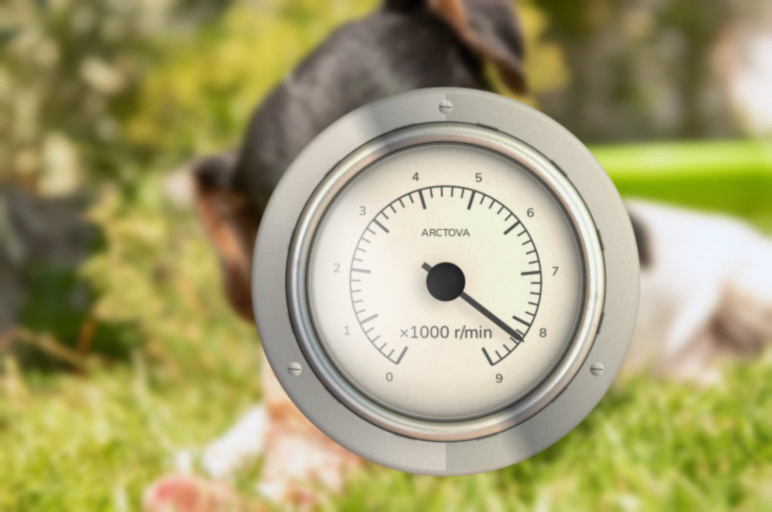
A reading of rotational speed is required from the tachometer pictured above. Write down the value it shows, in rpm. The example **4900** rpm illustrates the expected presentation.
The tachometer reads **8300** rpm
